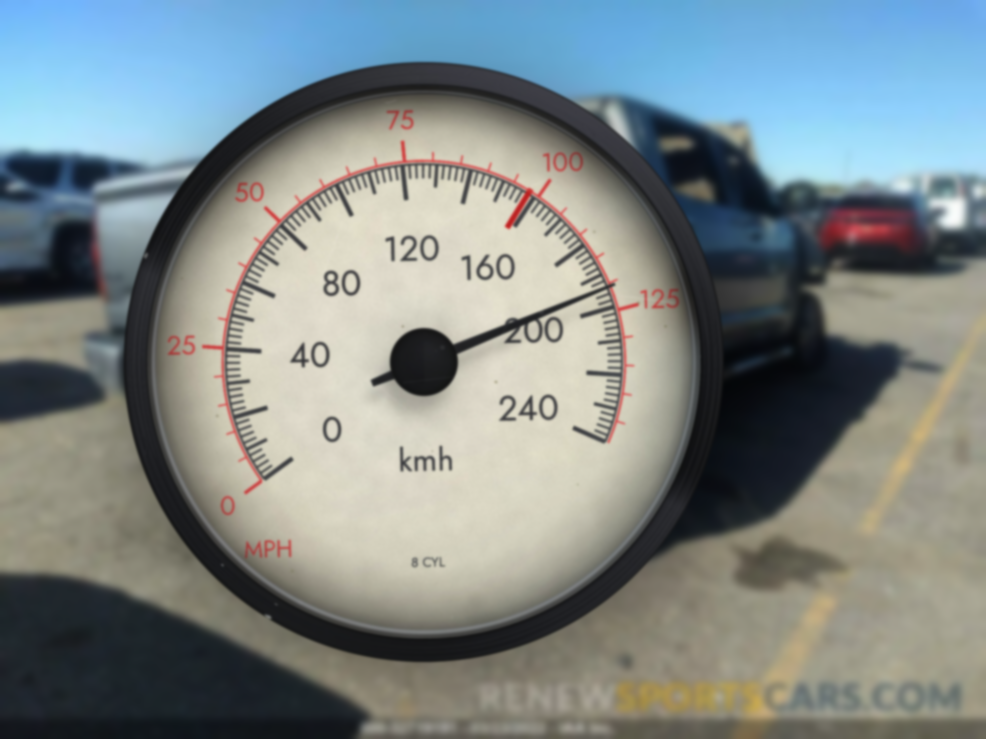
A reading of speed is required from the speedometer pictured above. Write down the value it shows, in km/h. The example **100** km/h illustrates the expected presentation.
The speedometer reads **194** km/h
